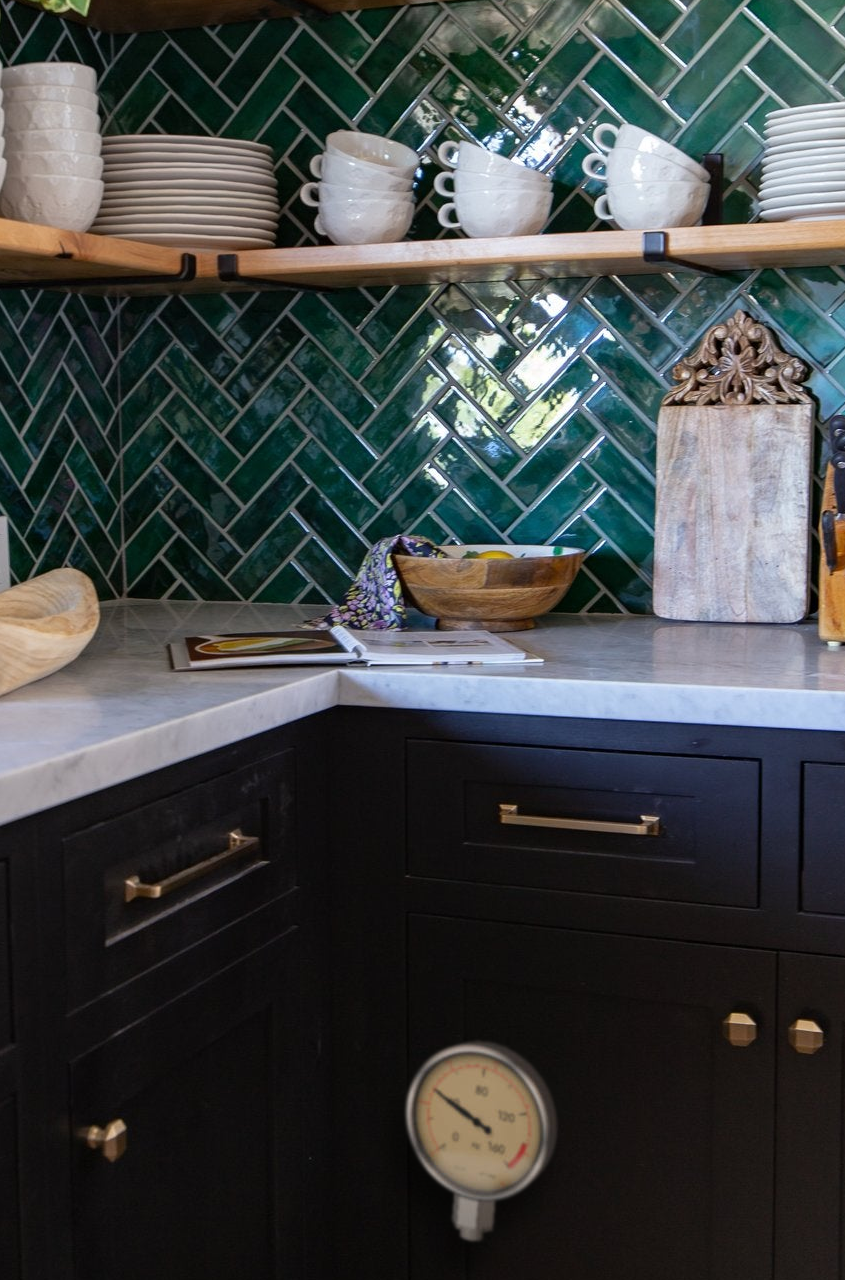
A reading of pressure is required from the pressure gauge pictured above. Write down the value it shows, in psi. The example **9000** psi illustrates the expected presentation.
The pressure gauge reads **40** psi
